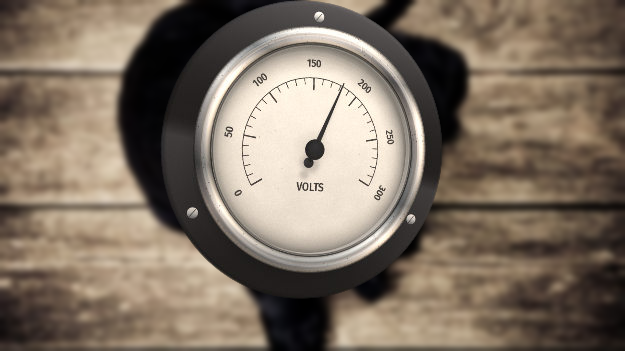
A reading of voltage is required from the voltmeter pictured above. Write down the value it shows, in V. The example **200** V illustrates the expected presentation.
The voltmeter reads **180** V
